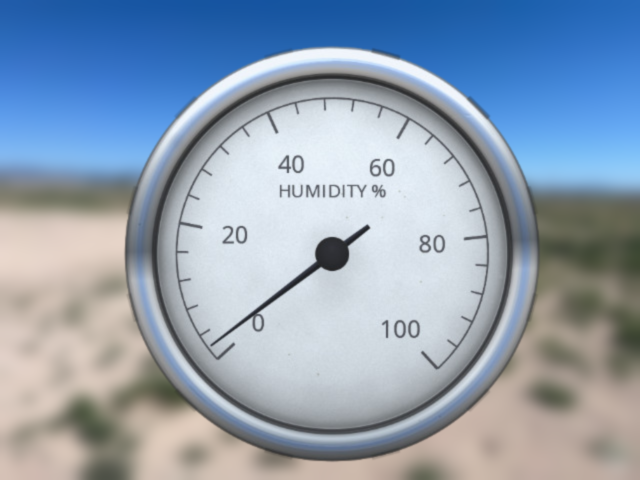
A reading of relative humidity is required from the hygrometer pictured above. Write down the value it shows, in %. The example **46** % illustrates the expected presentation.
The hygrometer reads **2** %
